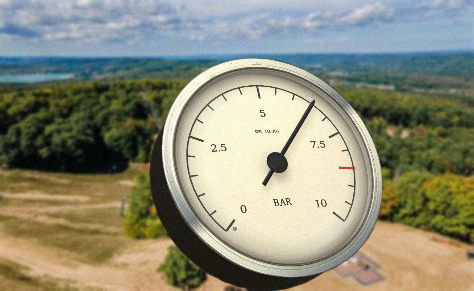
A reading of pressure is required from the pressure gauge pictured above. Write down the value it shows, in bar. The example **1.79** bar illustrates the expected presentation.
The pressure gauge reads **6.5** bar
